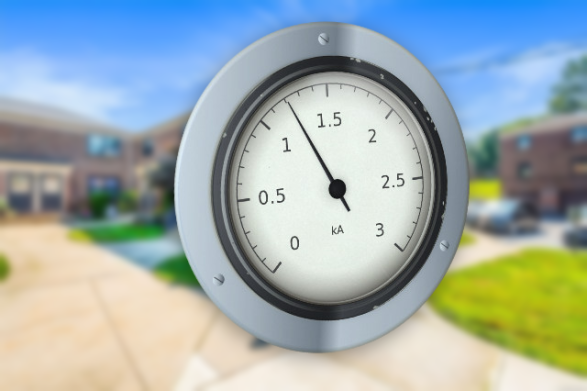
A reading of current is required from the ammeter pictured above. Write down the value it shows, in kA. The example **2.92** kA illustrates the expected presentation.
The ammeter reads **1.2** kA
